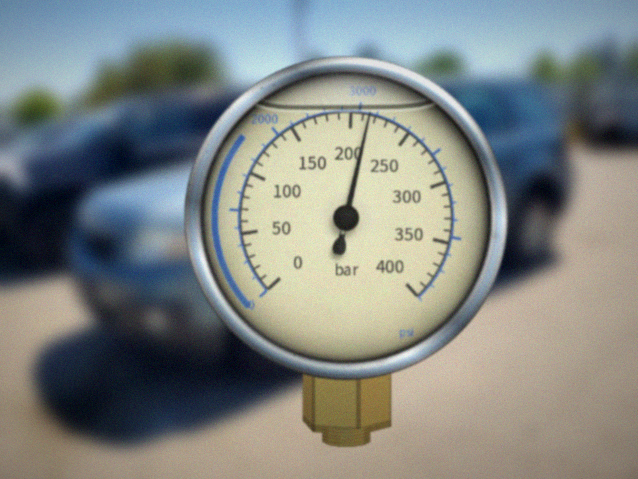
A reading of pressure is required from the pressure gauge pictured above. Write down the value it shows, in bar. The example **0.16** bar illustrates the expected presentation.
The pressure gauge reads **215** bar
